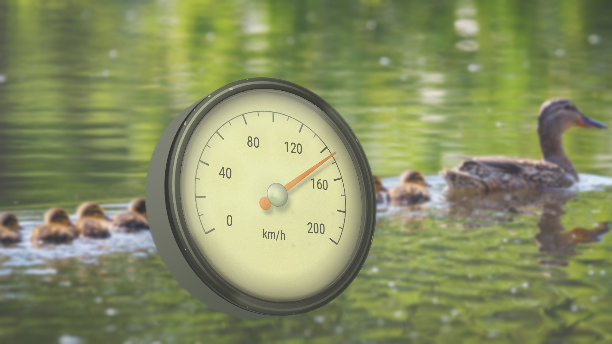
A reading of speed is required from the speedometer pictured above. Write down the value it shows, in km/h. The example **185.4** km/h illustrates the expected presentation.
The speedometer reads **145** km/h
